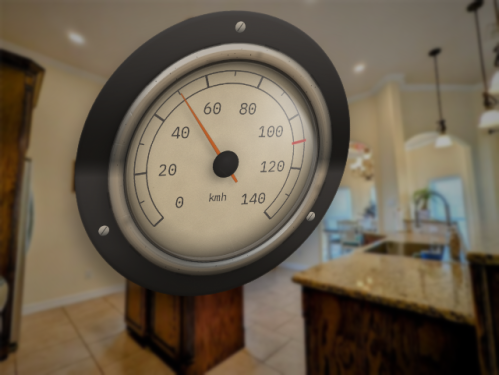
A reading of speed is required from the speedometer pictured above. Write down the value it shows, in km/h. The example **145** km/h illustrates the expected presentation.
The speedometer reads **50** km/h
